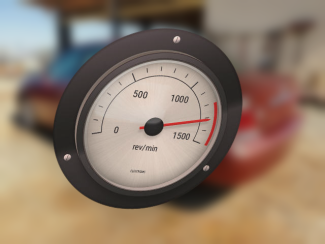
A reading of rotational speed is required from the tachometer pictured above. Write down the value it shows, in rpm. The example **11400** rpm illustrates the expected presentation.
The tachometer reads **1300** rpm
